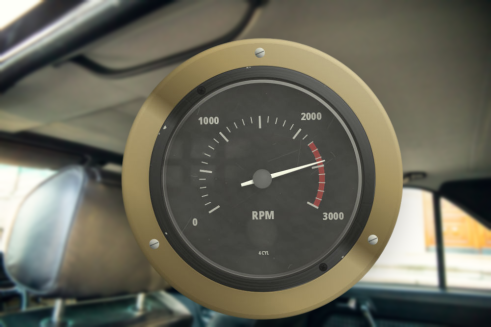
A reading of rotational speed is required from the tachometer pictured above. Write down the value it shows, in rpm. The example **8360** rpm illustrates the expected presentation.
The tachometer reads **2450** rpm
